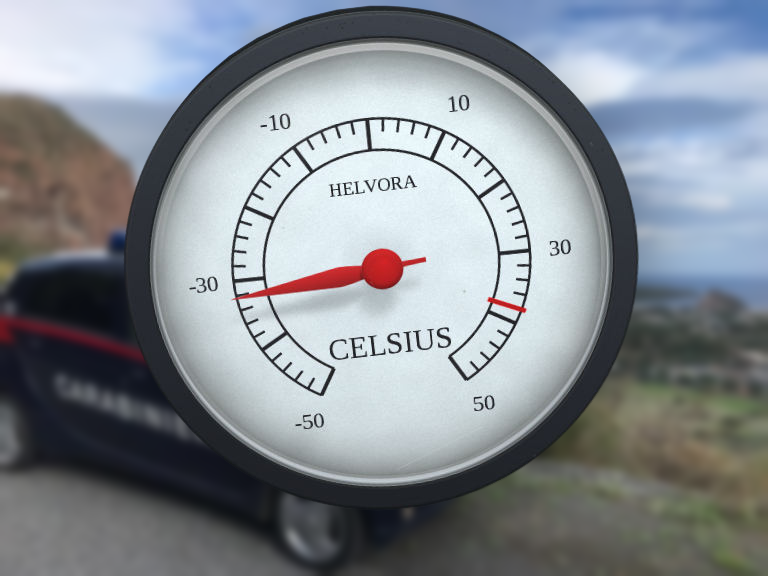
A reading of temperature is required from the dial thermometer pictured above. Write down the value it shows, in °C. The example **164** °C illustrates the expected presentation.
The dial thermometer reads **-32** °C
